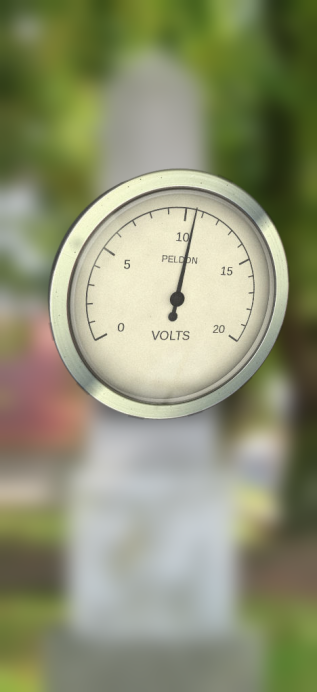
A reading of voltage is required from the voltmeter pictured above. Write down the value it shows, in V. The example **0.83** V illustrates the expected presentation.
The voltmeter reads **10.5** V
